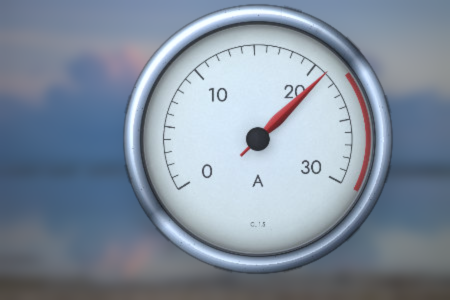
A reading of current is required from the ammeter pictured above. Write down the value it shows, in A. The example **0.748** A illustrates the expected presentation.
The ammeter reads **21** A
